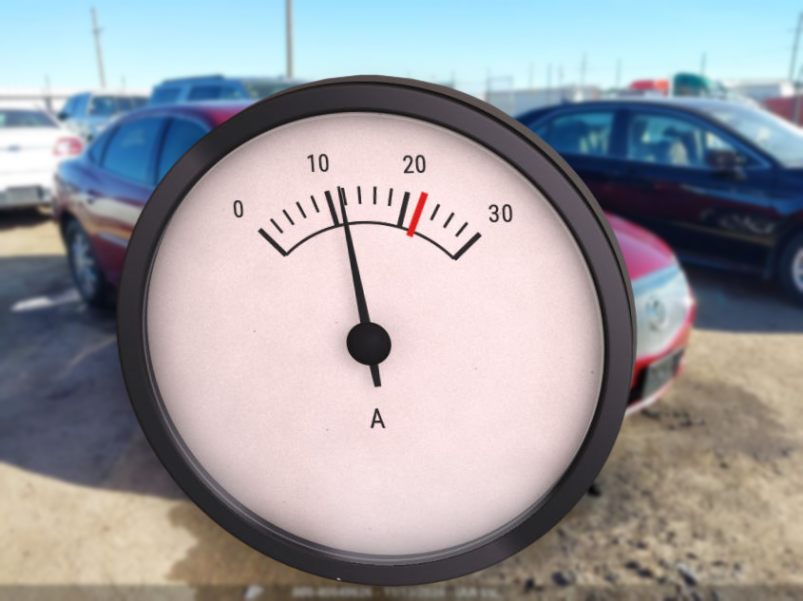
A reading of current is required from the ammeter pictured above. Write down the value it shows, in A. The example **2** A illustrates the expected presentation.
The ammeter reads **12** A
